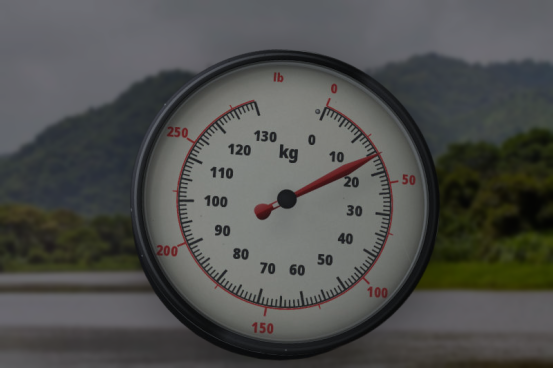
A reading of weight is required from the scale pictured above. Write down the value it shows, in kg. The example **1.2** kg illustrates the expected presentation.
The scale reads **16** kg
